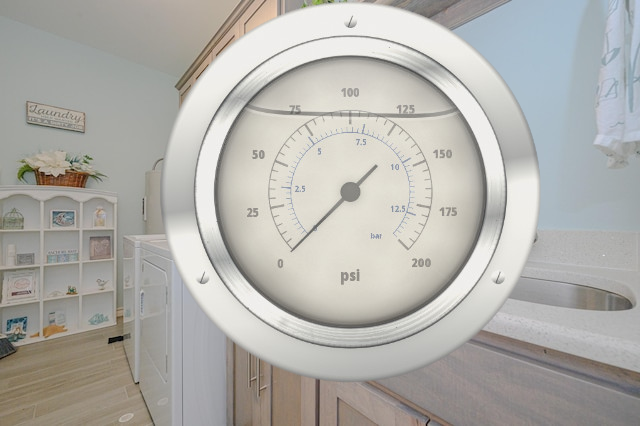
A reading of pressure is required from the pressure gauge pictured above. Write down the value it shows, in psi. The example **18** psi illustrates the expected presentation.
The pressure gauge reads **0** psi
